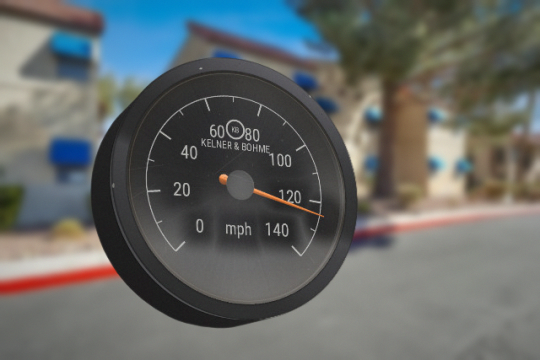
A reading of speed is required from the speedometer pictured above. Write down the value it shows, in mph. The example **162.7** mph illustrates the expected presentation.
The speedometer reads **125** mph
